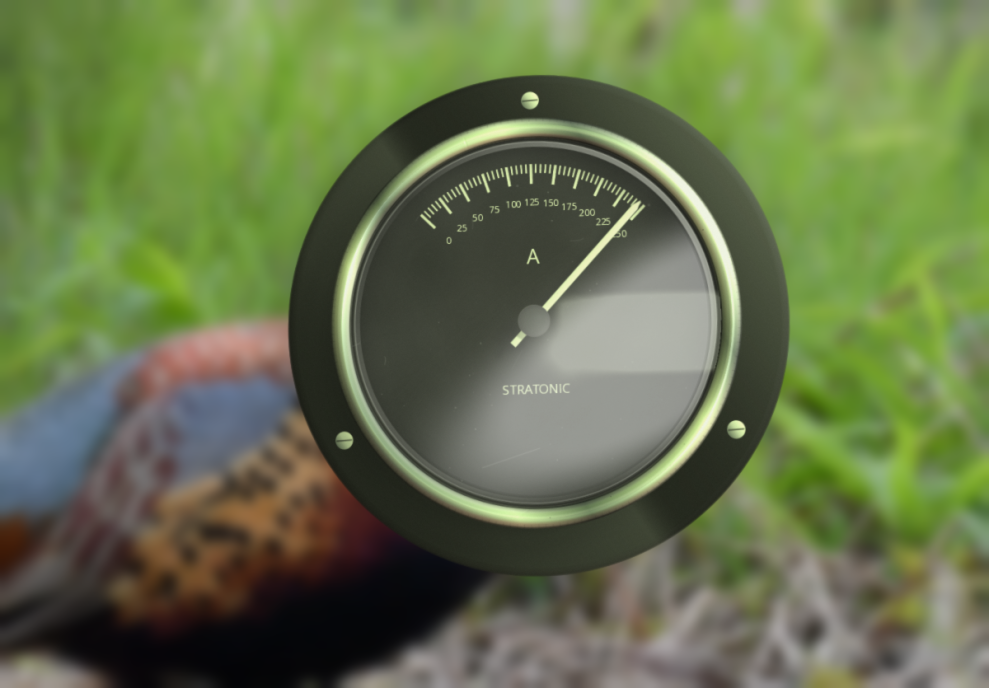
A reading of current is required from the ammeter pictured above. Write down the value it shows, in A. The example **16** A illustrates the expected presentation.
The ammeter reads **245** A
